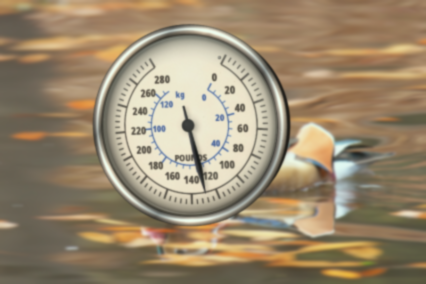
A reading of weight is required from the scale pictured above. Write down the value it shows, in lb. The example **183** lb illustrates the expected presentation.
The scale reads **128** lb
